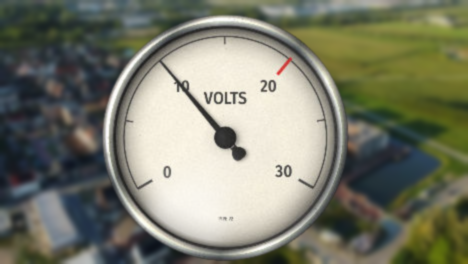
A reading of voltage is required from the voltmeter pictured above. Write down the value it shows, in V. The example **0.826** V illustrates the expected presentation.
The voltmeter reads **10** V
